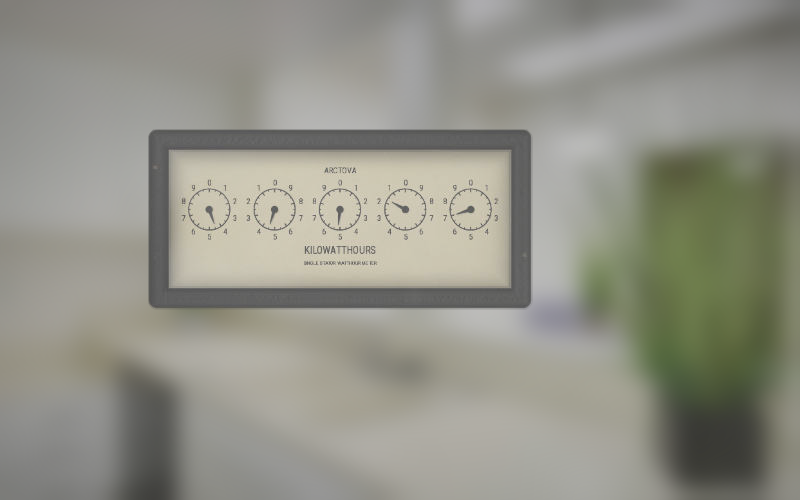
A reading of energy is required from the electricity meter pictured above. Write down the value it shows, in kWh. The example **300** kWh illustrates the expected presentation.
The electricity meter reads **44517** kWh
